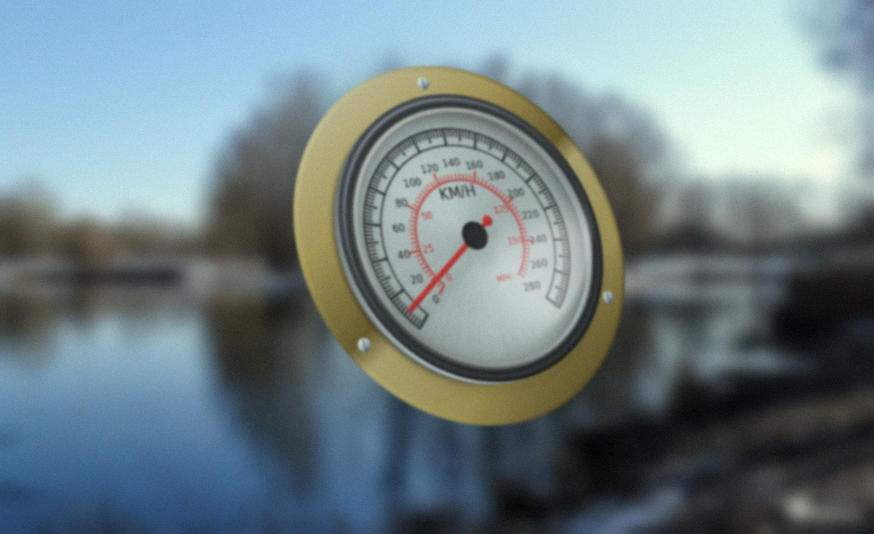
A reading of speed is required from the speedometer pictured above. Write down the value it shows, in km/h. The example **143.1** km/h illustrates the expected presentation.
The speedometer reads **10** km/h
